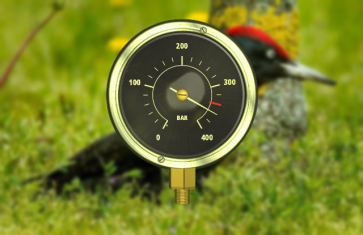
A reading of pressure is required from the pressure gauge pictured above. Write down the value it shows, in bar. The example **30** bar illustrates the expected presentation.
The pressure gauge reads **360** bar
